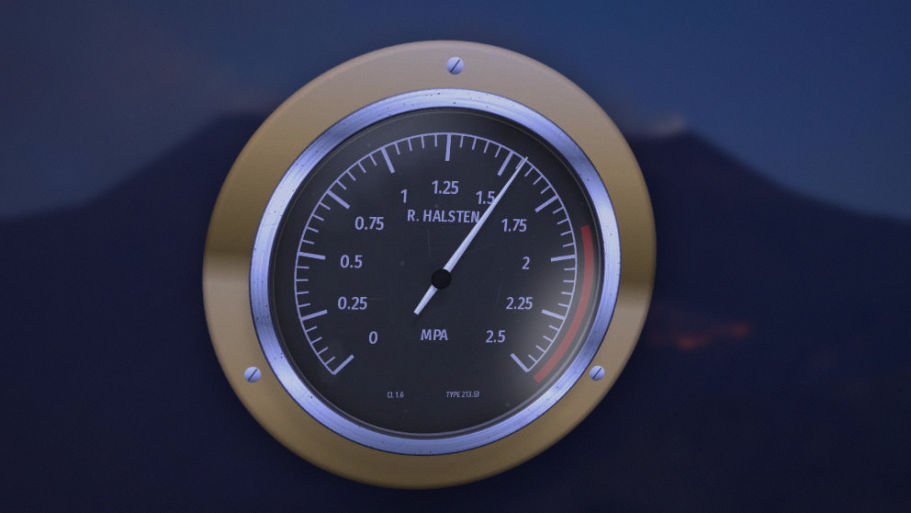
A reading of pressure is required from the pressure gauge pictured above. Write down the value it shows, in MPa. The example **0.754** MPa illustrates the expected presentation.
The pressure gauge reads **1.55** MPa
